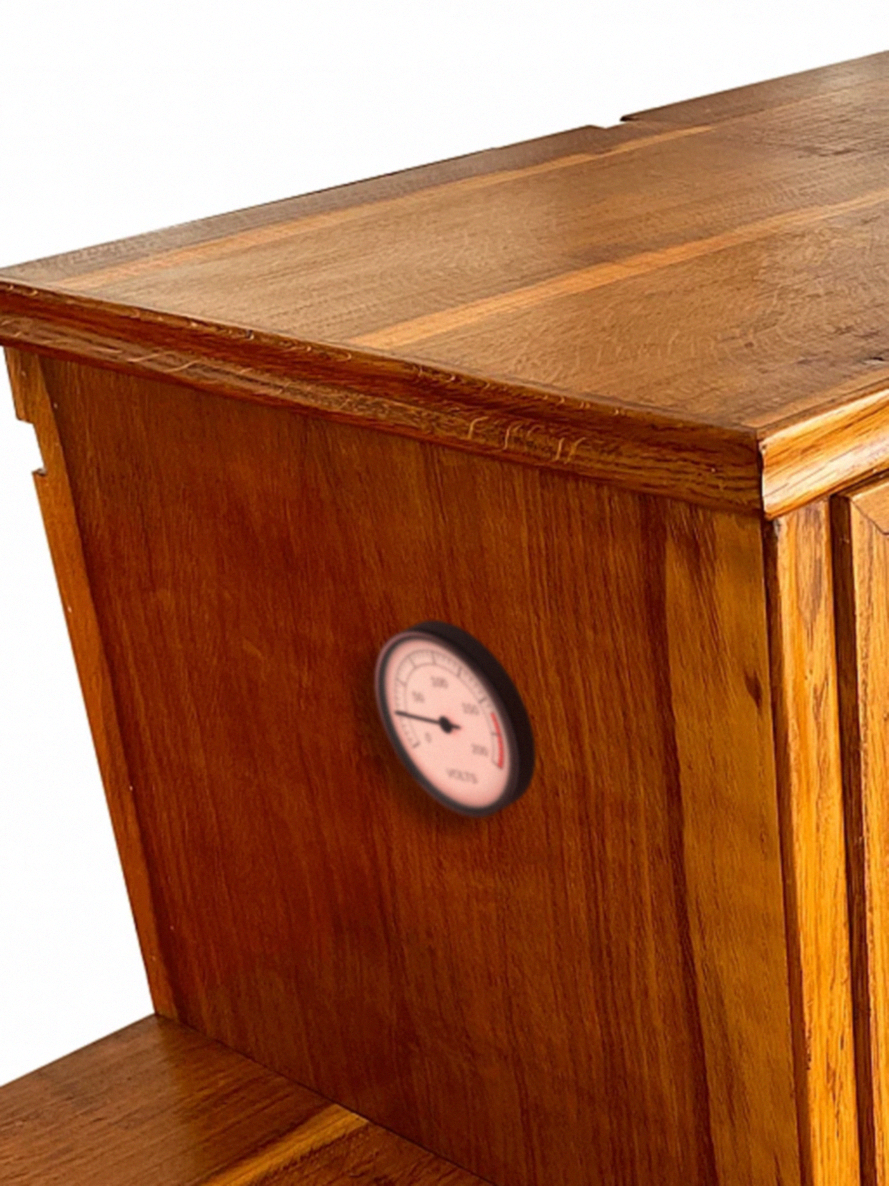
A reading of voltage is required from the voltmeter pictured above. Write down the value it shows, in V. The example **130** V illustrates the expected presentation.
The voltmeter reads **25** V
